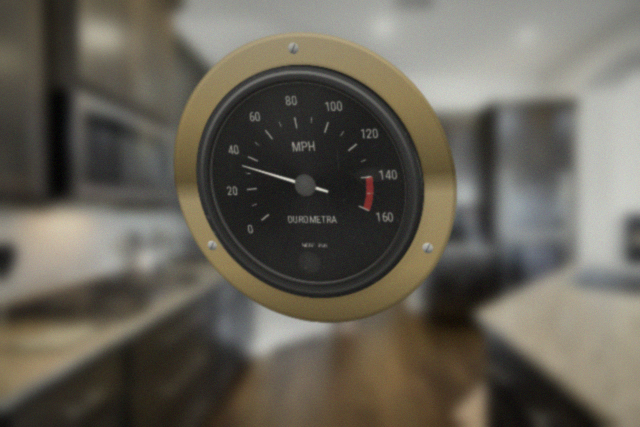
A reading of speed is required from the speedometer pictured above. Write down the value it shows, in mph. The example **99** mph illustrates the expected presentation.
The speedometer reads **35** mph
